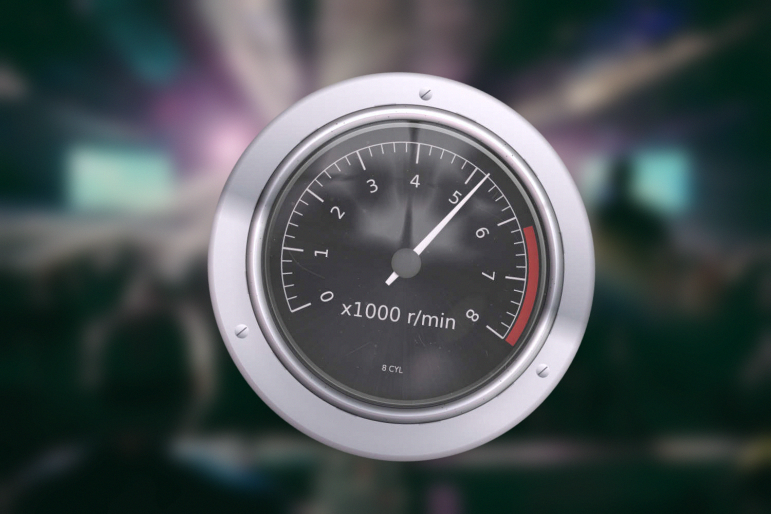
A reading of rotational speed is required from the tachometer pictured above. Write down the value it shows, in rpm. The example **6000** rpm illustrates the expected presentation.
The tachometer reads **5200** rpm
